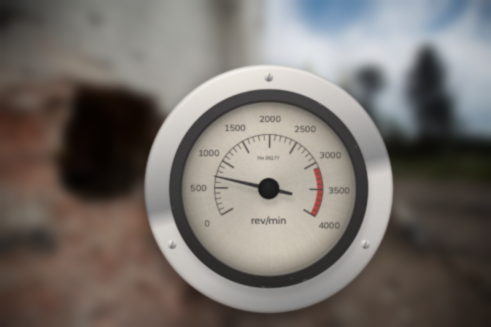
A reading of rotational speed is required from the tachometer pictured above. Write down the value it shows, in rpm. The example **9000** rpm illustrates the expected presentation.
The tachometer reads **700** rpm
